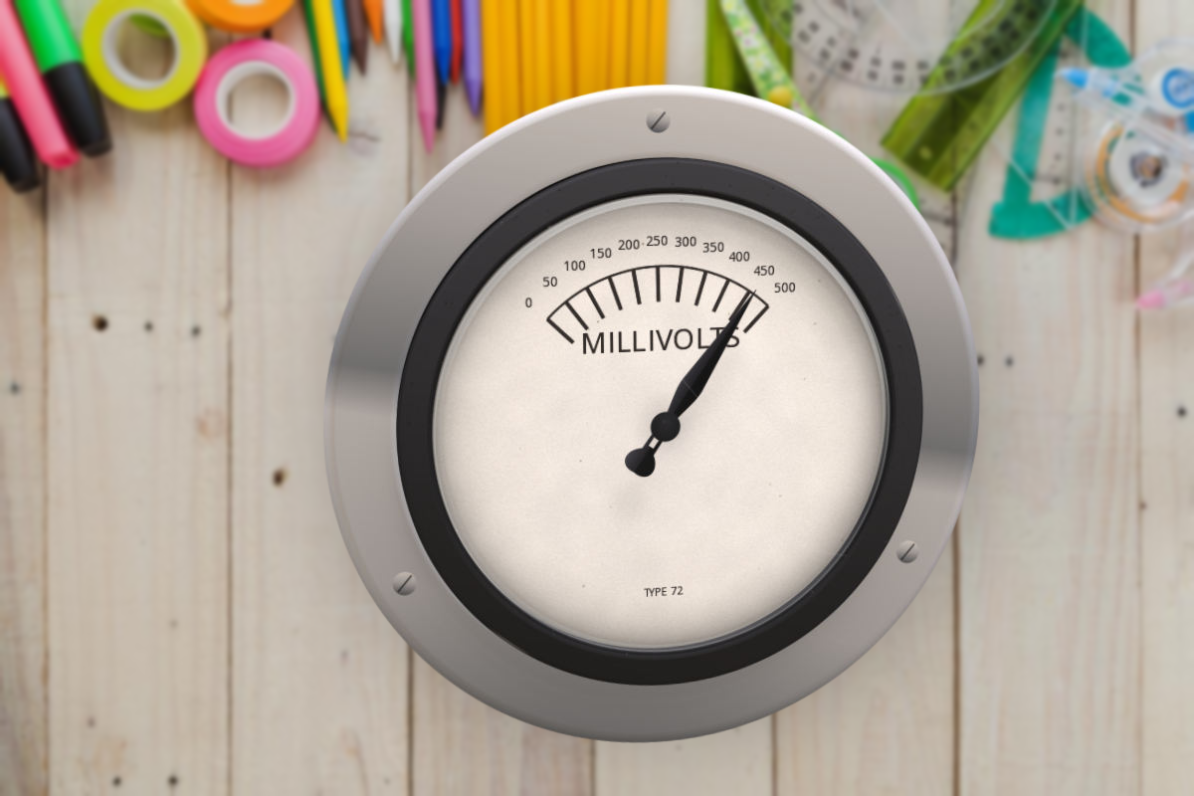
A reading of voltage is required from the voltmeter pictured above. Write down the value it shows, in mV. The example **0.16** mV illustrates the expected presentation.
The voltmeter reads **450** mV
